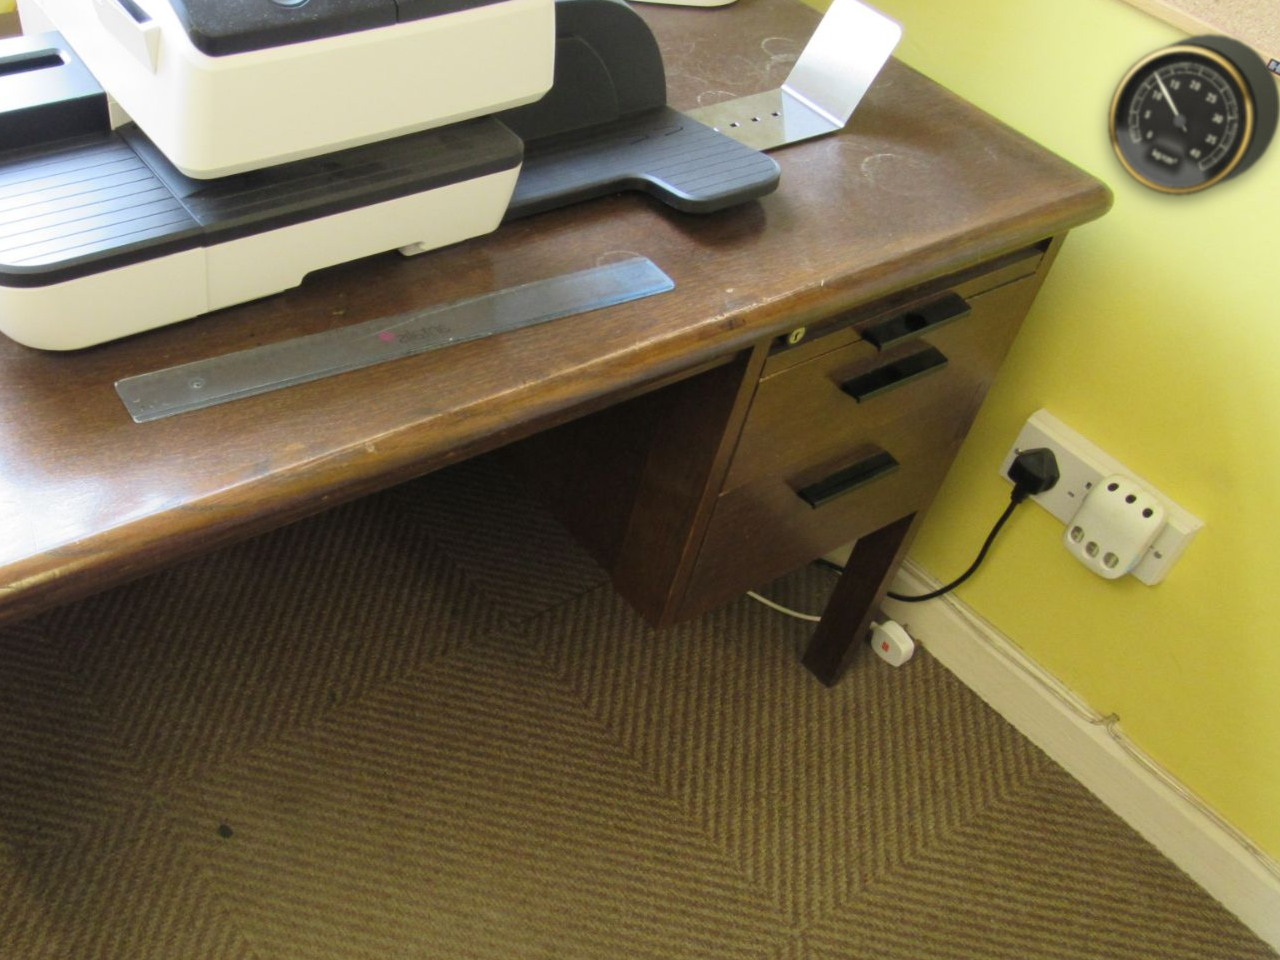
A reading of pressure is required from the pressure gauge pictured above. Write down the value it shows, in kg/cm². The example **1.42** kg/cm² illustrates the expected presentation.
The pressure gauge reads **12.5** kg/cm²
